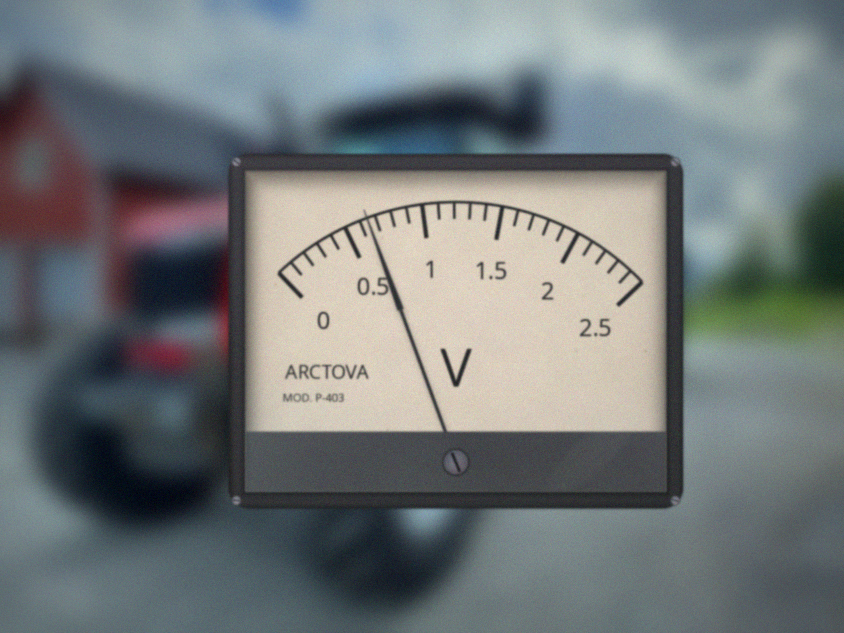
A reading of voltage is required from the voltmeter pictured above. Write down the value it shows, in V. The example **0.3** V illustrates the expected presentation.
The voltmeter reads **0.65** V
